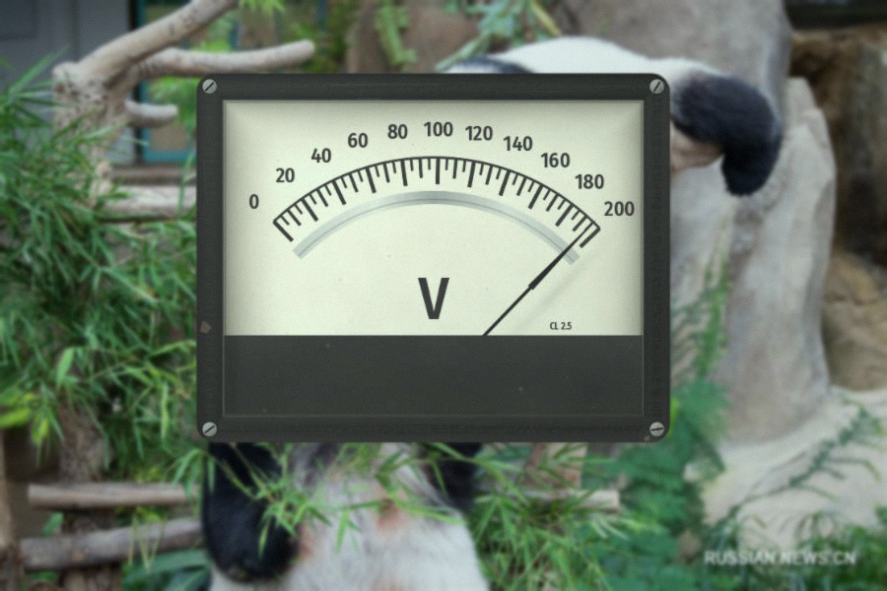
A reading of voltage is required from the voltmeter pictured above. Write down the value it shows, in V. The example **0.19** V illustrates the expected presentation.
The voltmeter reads **195** V
